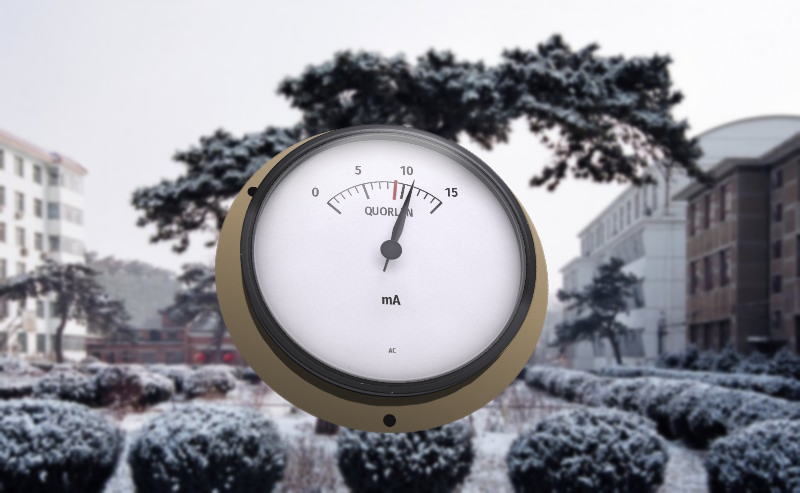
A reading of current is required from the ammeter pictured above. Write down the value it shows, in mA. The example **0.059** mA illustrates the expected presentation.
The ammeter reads **11** mA
